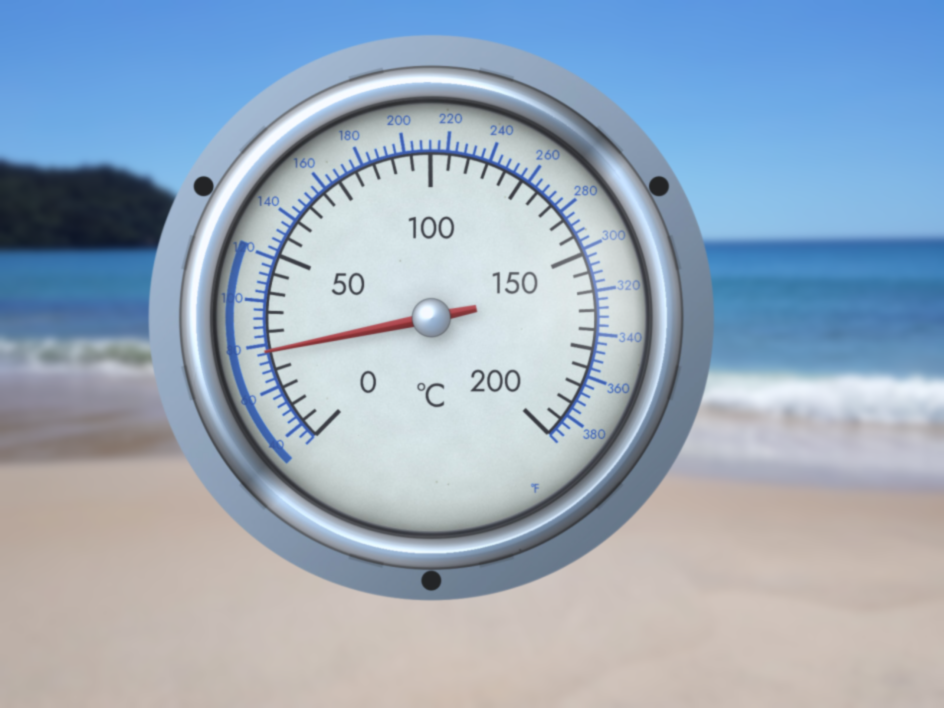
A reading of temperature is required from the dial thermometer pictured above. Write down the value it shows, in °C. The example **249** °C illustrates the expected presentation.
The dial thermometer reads **25** °C
